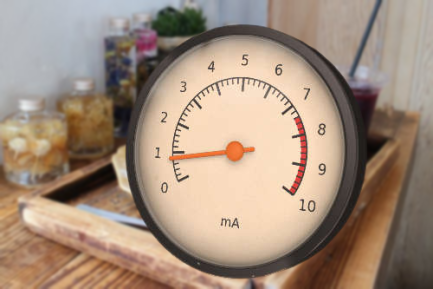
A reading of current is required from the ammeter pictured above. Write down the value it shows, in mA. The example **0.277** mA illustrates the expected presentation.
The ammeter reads **0.8** mA
